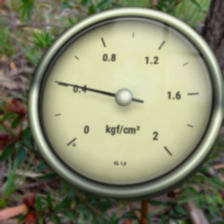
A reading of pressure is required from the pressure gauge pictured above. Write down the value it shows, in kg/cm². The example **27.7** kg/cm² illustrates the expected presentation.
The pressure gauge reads **0.4** kg/cm²
